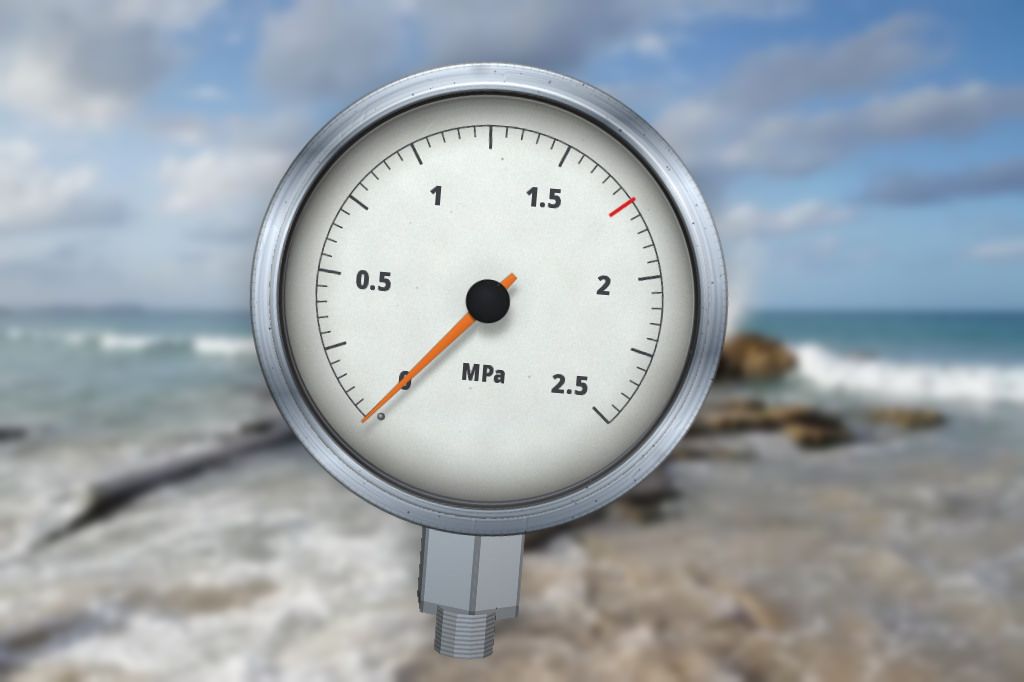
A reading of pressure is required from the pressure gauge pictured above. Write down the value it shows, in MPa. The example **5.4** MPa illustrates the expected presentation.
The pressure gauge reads **0** MPa
